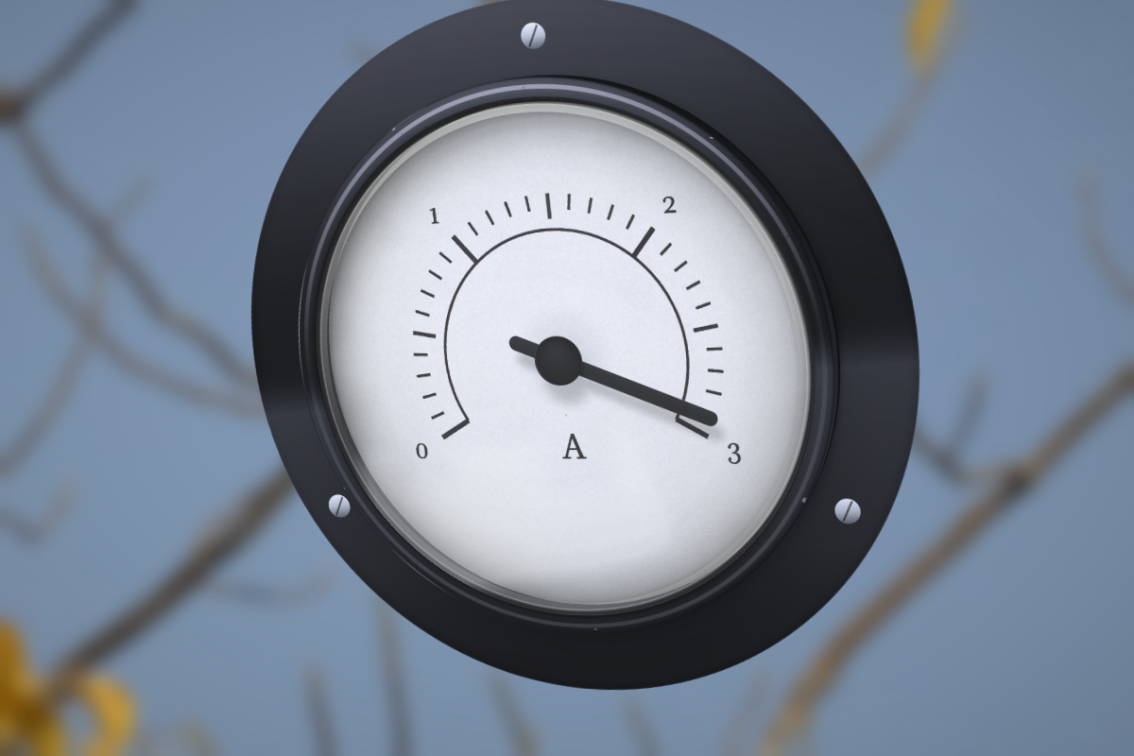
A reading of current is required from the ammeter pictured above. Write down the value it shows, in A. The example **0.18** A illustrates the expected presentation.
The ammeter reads **2.9** A
